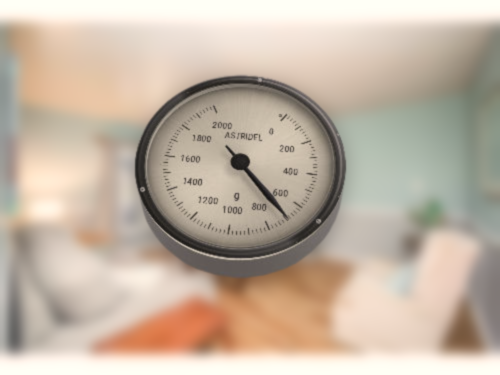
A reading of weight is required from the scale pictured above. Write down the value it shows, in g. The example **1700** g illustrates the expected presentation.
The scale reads **700** g
